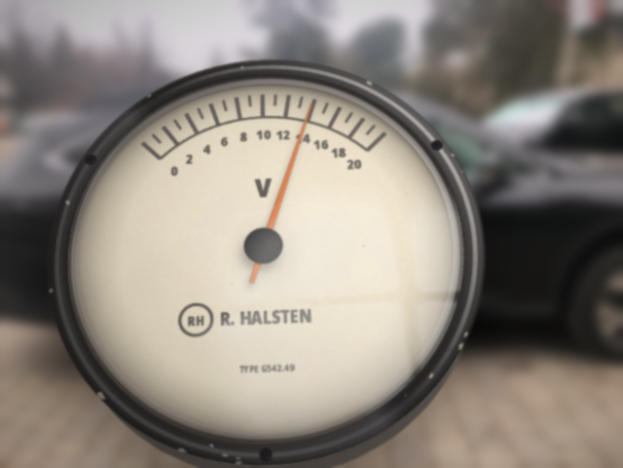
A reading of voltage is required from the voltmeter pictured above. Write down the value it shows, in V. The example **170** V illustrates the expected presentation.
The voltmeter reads **14** V
